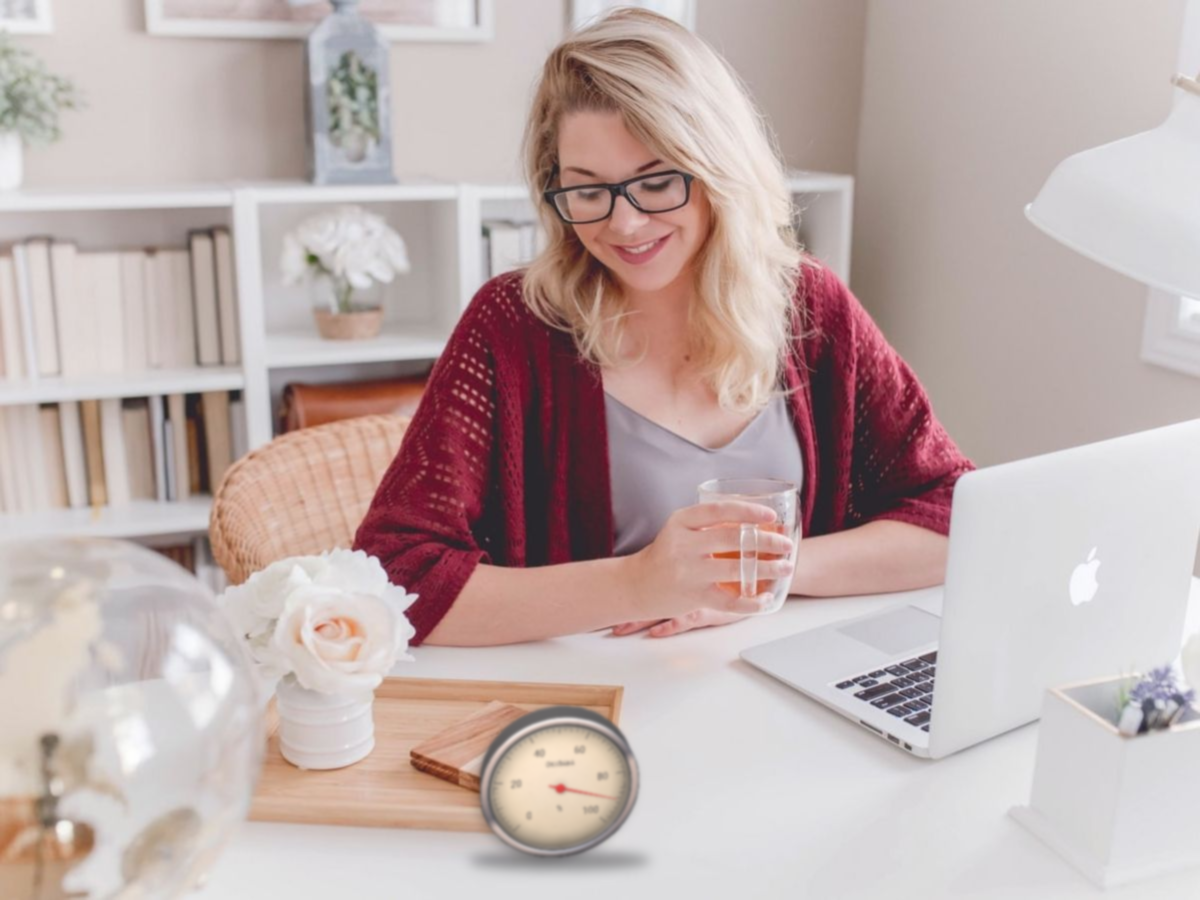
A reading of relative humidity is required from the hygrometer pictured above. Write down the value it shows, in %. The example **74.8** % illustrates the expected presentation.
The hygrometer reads **90** %
